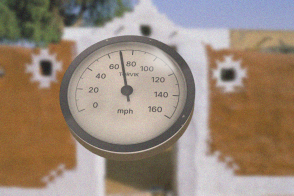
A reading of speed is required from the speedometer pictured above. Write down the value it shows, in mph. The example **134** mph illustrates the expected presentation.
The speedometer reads **70** mph
